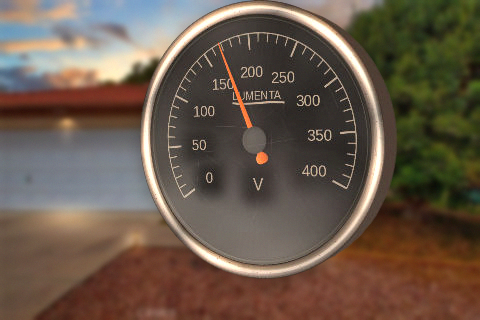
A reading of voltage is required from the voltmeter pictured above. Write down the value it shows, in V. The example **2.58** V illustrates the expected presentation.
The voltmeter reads **170** V
